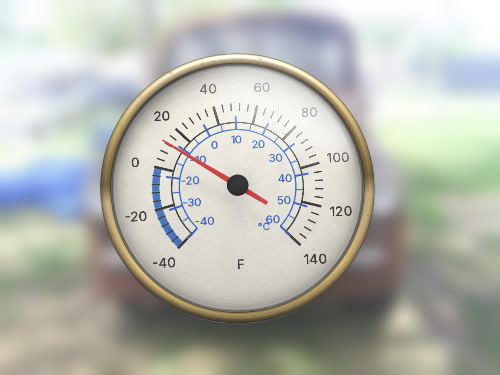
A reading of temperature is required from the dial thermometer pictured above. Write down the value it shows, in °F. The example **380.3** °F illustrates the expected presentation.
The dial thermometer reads **12** °F
